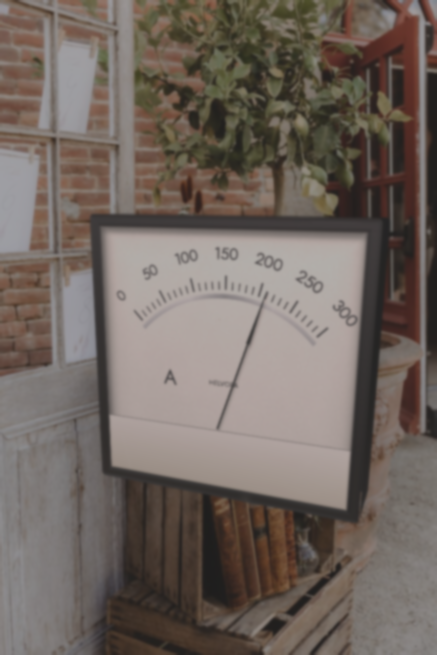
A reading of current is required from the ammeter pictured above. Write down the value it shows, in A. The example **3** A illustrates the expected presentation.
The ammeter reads **210** A
